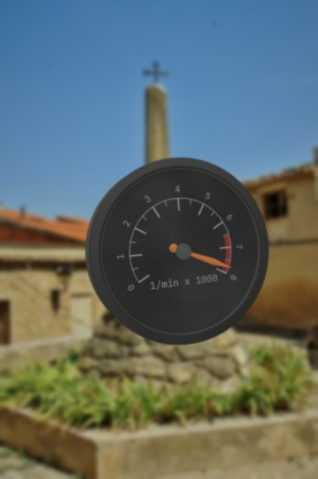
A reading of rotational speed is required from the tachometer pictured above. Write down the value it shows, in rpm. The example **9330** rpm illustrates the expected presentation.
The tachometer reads **7750** rpm
